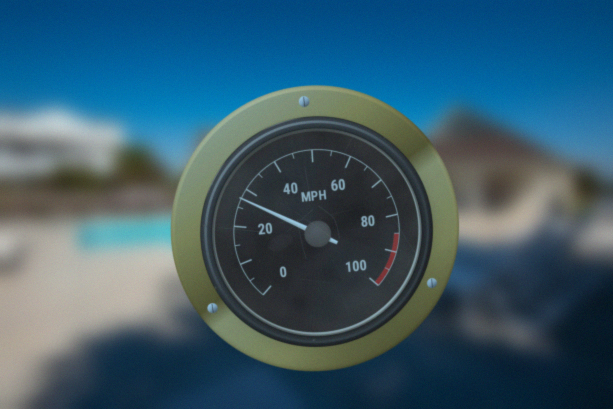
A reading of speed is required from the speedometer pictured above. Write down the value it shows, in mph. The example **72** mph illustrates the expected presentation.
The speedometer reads **27.5** mph
